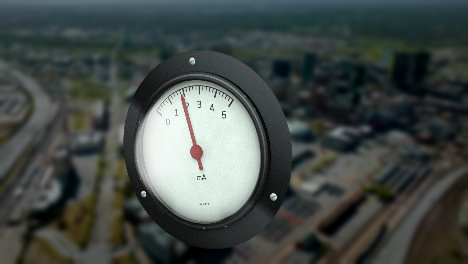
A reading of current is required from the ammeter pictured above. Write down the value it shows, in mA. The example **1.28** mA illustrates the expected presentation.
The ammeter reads **2** mA
